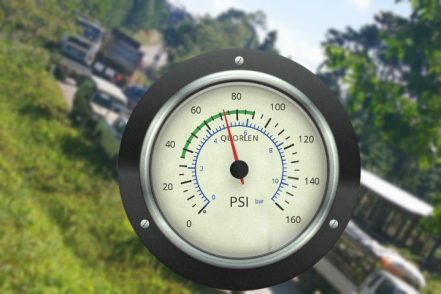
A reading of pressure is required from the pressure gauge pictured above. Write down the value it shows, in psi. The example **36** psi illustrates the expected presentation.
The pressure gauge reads **72.5** psi
